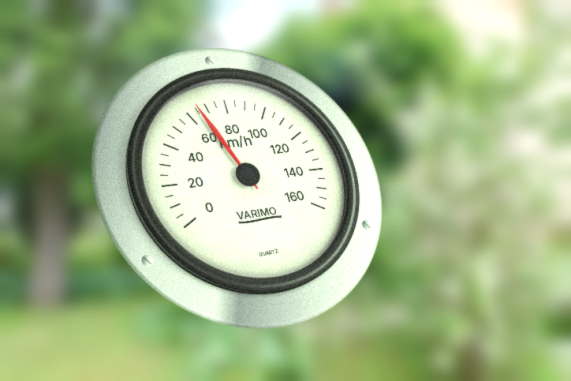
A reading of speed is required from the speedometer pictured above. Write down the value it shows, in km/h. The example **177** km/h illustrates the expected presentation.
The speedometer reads **65** km/h
